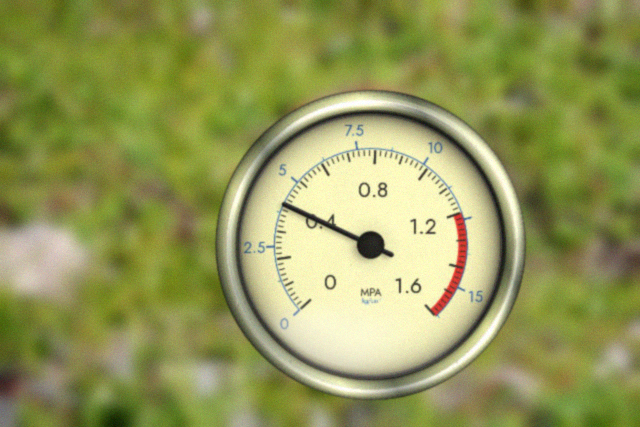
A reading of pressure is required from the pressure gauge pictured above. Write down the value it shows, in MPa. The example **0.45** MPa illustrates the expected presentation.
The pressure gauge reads **0.4** MPa
